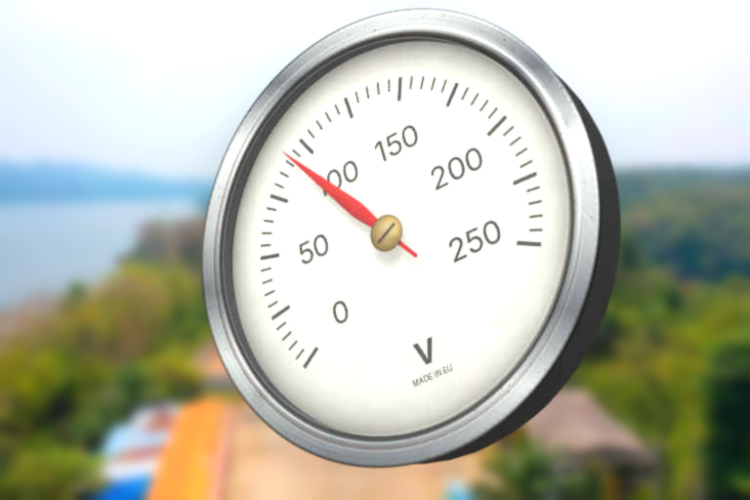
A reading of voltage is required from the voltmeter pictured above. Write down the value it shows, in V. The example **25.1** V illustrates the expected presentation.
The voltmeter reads **92.5** V
